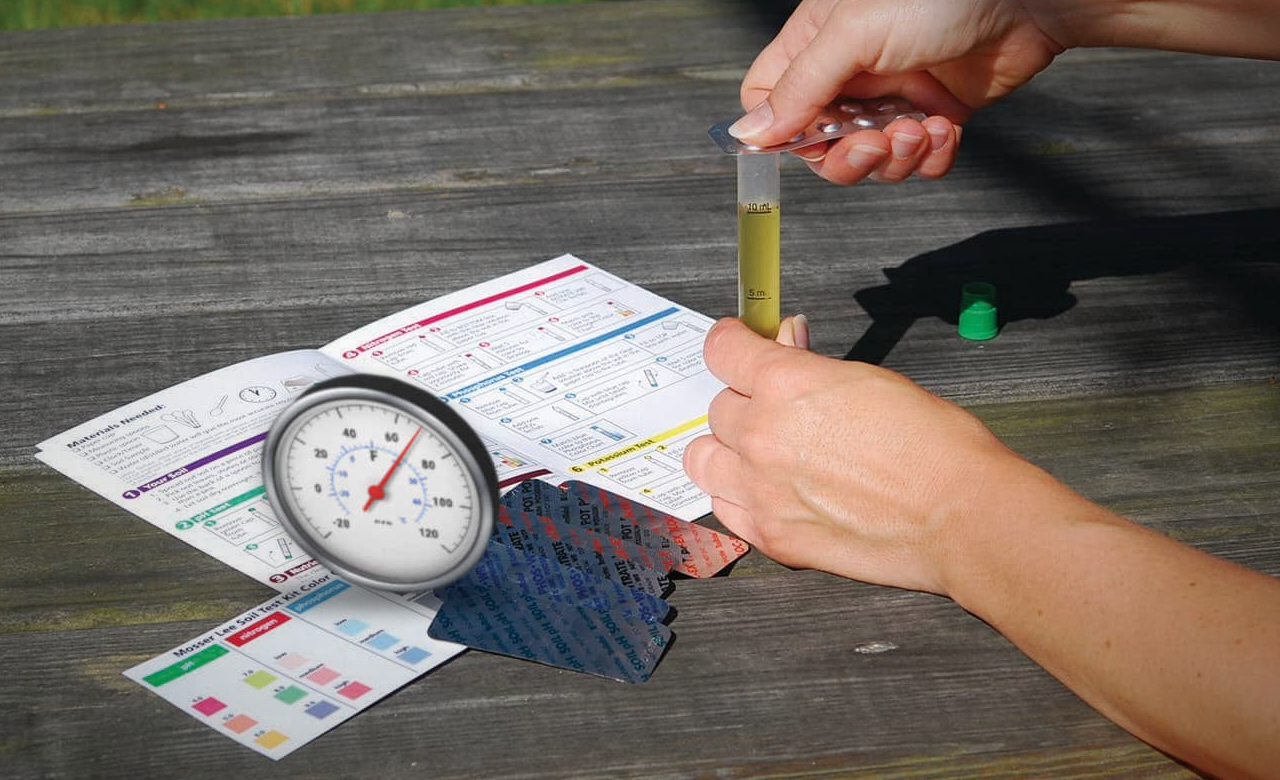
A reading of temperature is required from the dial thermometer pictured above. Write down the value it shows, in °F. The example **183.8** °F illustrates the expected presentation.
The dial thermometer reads **68** °F
